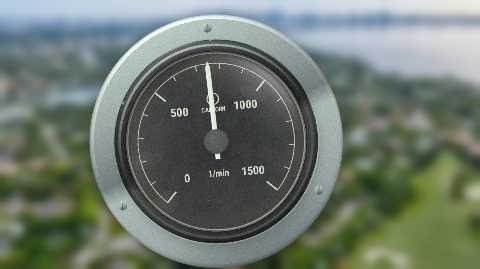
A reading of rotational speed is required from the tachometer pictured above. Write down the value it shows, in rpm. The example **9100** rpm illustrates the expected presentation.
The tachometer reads **750** rpm
